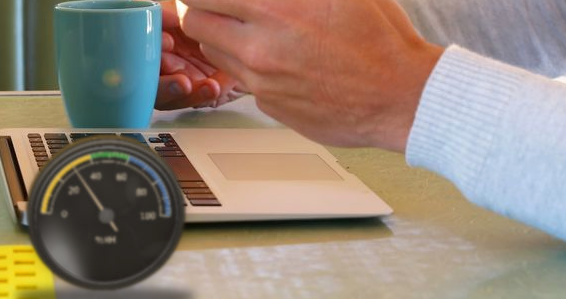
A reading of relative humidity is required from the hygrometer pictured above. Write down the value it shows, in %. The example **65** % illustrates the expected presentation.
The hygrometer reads **30** %
